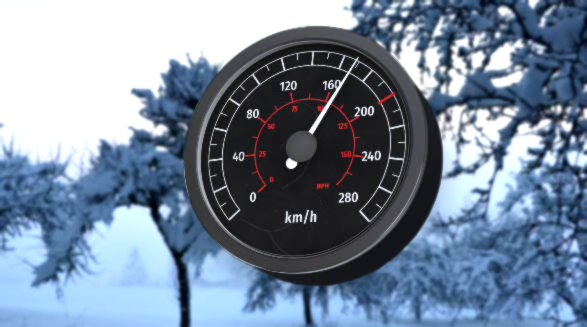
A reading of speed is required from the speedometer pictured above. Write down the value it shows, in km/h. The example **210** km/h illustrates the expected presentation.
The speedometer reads **170** km/h
